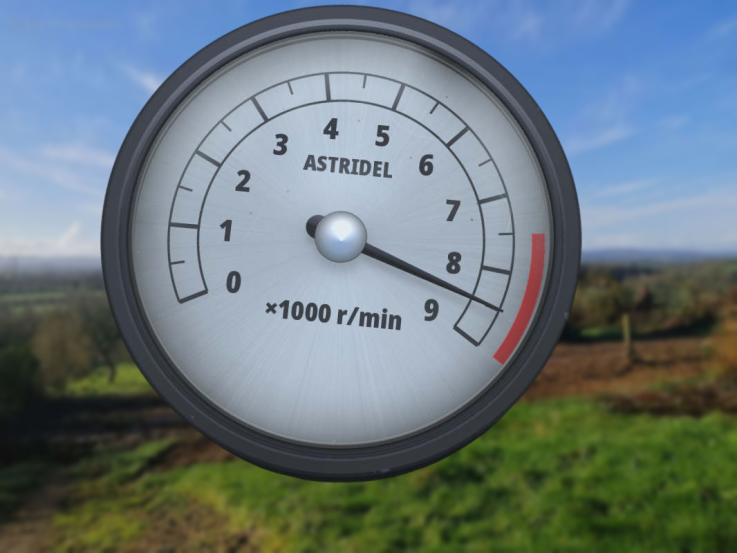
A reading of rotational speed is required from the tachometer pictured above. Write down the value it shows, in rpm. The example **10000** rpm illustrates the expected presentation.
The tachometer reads **8500** rpm
